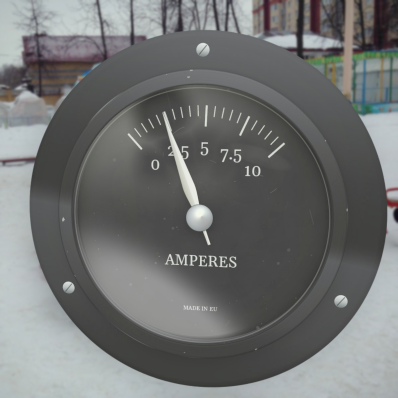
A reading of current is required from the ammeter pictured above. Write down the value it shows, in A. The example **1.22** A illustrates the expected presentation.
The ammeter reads **2.5** A
